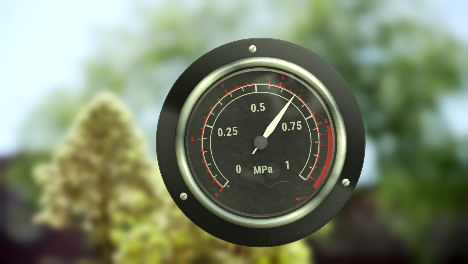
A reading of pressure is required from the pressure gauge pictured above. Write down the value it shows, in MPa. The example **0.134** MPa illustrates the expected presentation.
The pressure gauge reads **0.65** MPa
